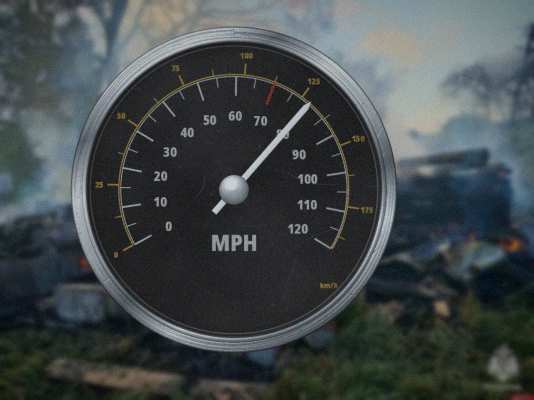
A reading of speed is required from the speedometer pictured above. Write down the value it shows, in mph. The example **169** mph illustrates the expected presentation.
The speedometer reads **80** mph
